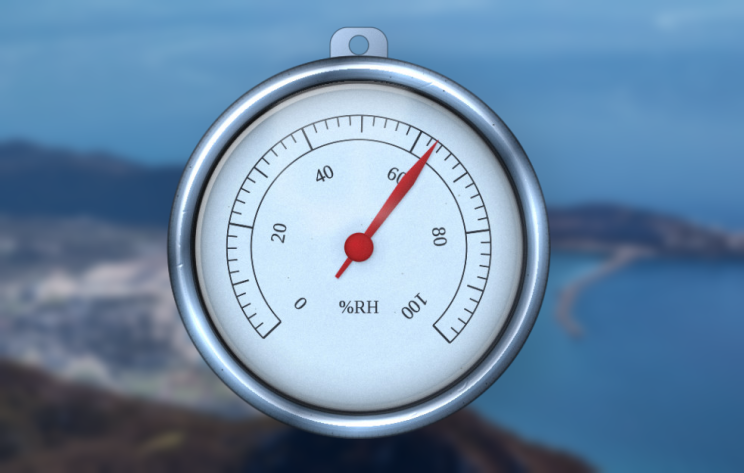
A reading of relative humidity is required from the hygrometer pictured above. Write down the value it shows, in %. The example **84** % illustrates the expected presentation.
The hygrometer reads **63** %
